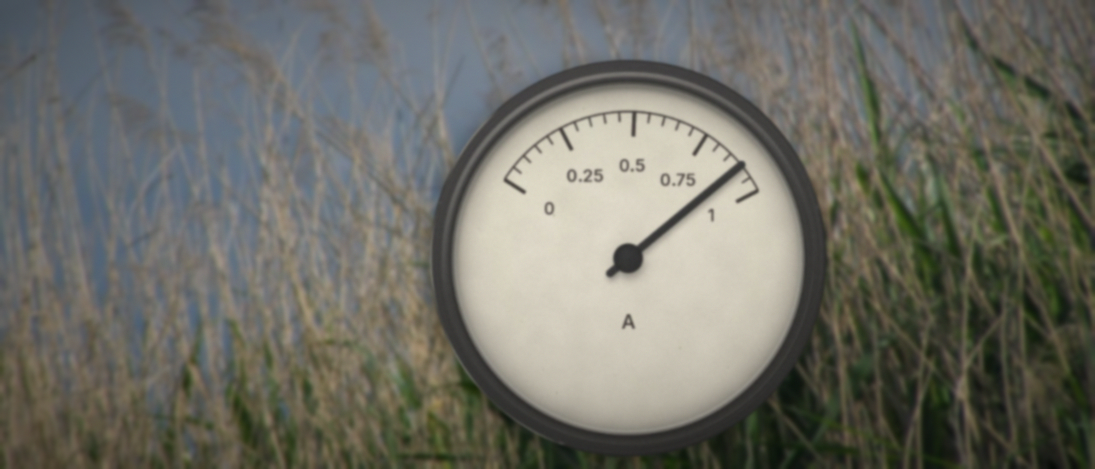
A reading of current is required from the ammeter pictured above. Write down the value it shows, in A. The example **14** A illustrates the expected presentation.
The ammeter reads **0.9** A
